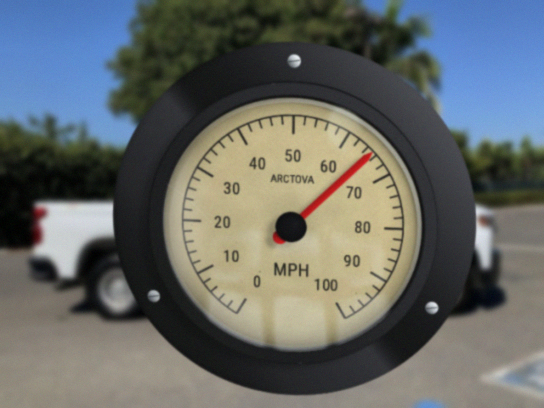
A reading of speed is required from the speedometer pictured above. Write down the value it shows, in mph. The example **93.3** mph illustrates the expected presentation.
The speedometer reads **65** mph
